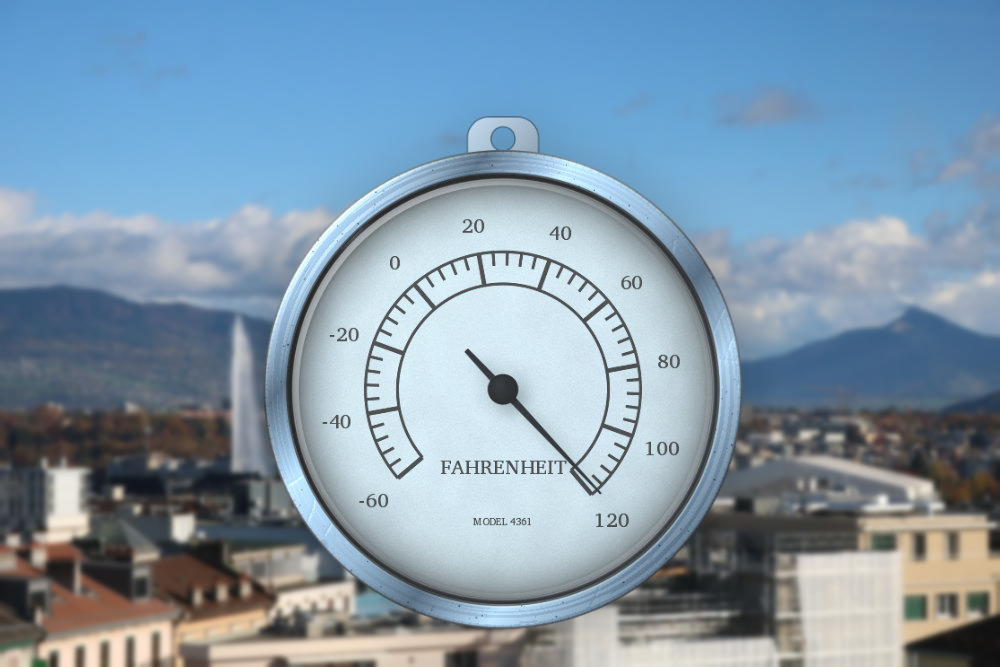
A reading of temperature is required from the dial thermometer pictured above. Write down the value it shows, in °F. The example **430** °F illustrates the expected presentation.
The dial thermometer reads **118** °F
